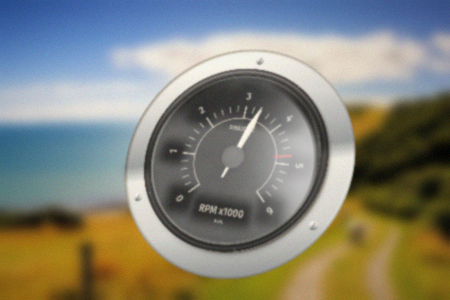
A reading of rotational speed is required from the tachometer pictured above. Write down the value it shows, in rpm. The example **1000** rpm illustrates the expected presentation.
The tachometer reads **3400** rpm
